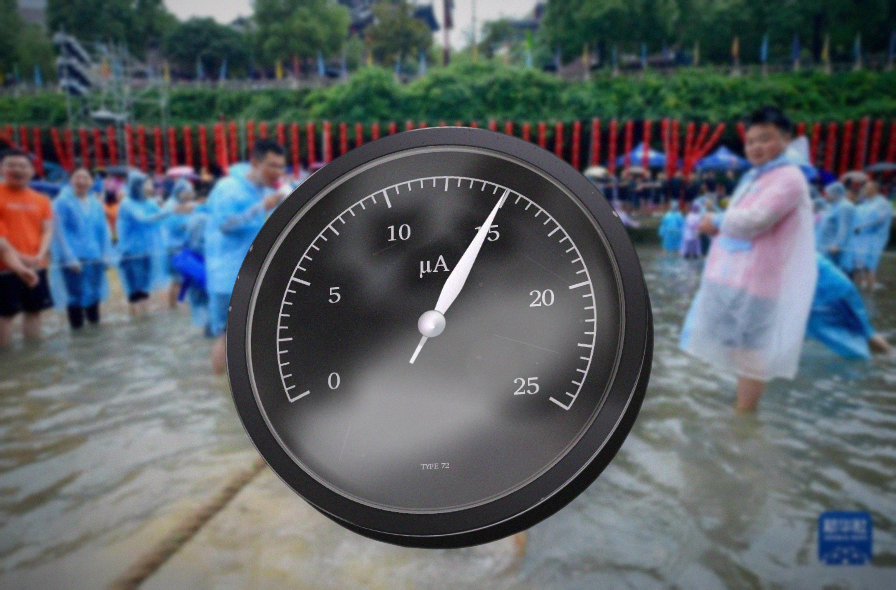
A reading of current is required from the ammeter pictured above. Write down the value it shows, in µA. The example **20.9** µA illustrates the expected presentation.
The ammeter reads **15** µA
